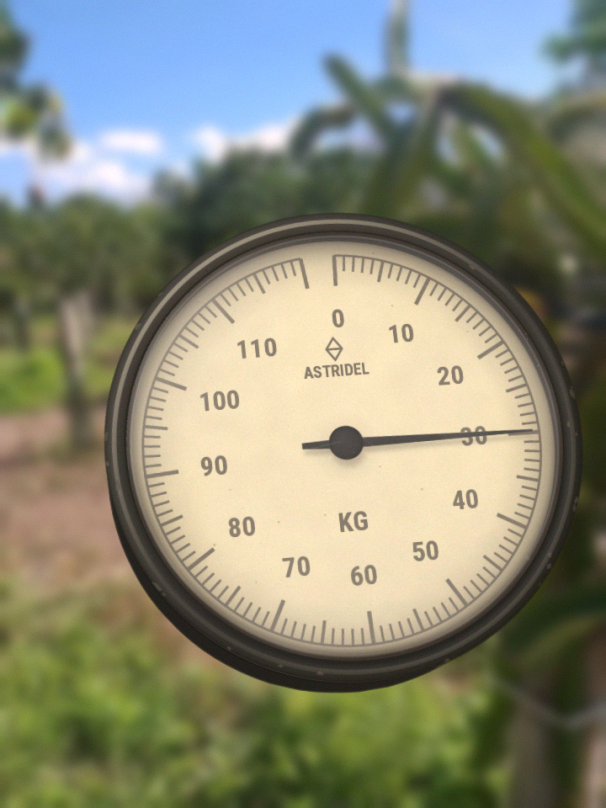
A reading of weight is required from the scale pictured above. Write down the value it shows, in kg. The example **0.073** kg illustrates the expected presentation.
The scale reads **30** kg
